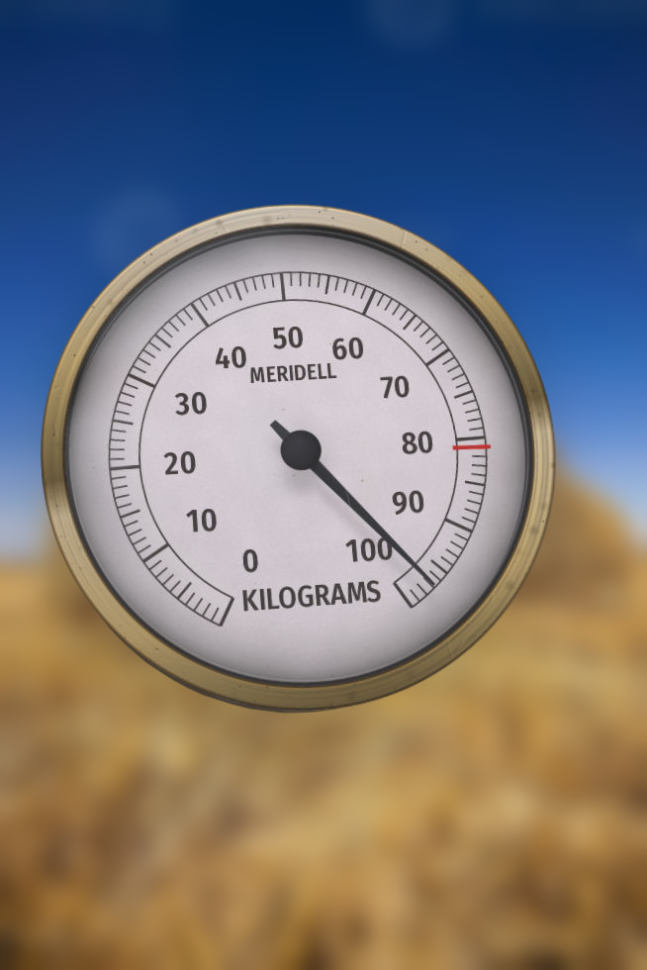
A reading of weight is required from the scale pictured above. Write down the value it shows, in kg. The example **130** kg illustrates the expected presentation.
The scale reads **97** kg
